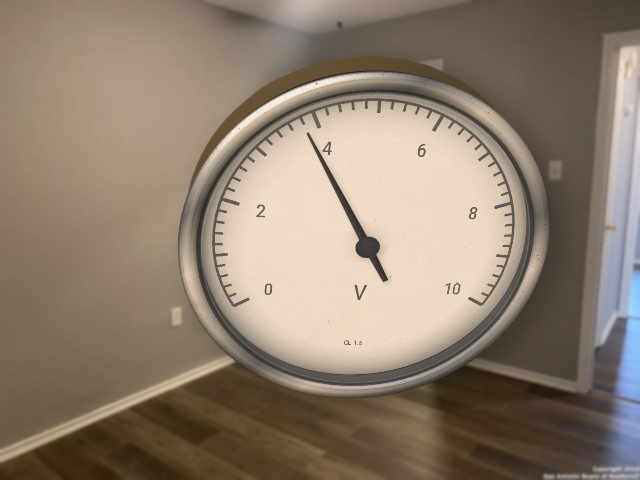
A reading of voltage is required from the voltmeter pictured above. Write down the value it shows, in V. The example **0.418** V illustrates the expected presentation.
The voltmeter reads **3.8** V
